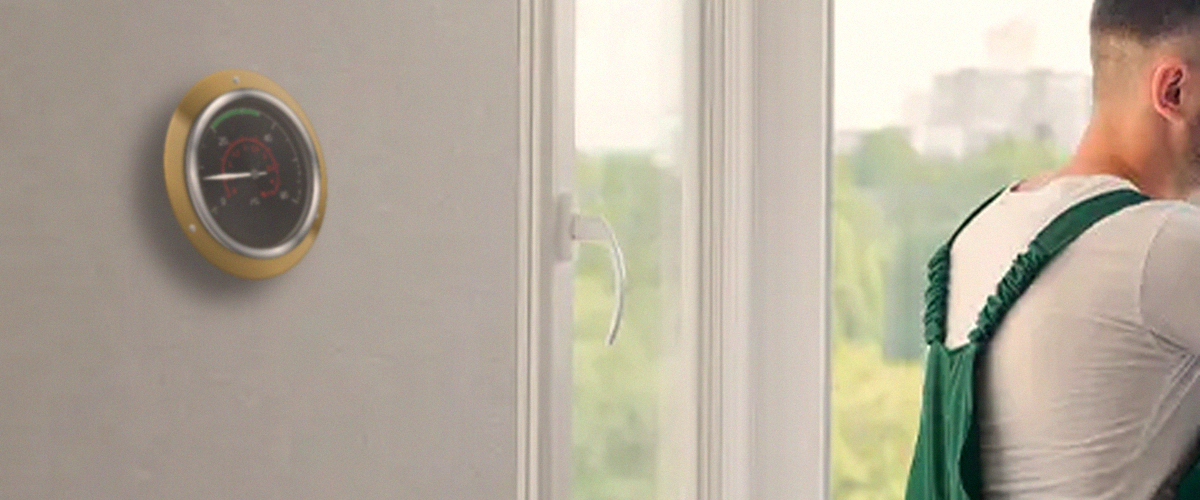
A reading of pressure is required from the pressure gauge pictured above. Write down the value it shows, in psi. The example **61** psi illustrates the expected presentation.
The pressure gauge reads **7.5** psi
